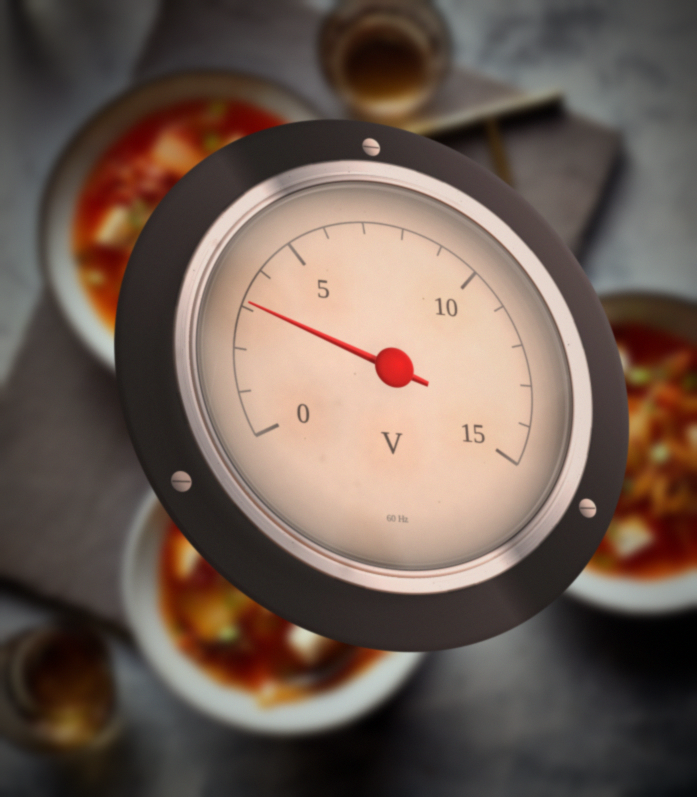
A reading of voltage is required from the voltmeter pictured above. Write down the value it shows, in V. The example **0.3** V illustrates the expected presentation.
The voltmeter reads **3** V
